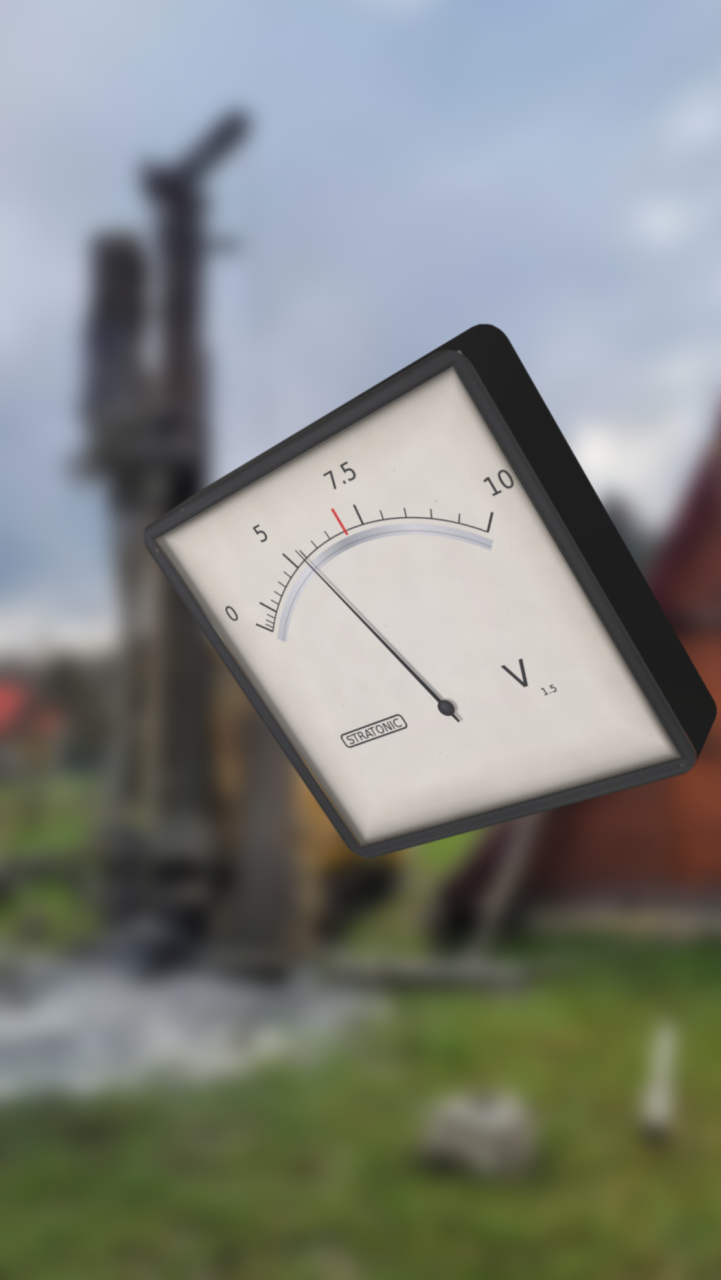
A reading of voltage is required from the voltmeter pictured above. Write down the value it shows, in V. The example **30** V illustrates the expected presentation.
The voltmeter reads **5.5** V
